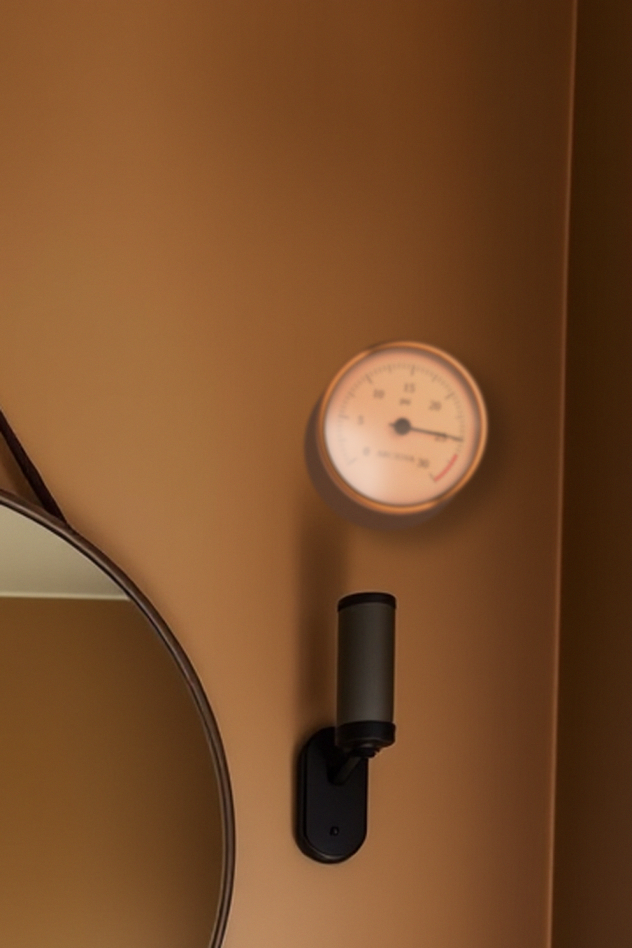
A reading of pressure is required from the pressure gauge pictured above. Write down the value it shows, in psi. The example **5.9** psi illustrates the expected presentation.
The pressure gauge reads **25** psi
